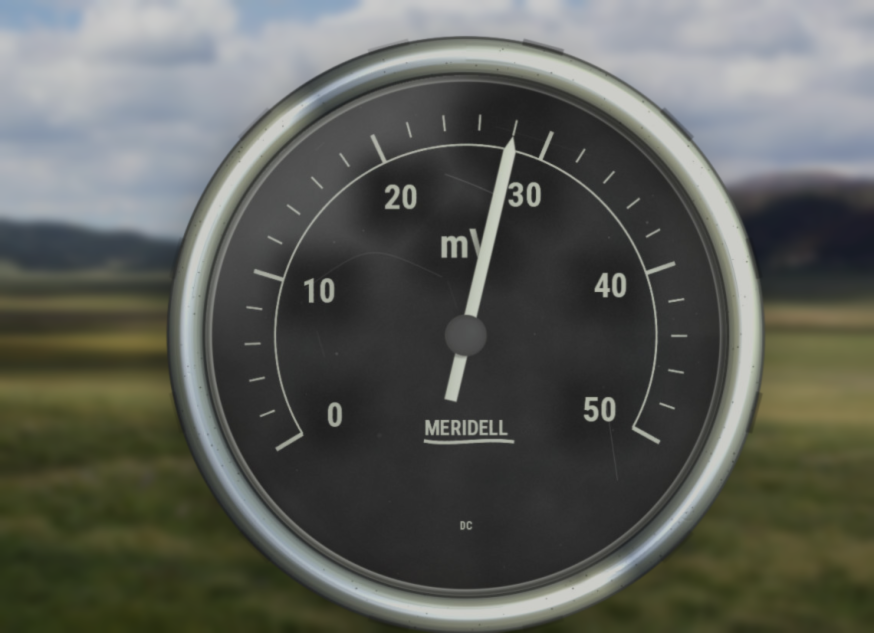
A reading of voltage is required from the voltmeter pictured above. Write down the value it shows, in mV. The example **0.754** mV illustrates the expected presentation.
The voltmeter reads **28** mV
